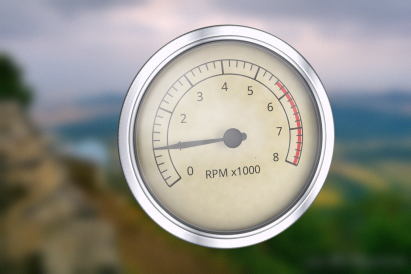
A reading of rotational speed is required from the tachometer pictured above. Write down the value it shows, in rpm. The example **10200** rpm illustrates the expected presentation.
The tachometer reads **1000** rpm
